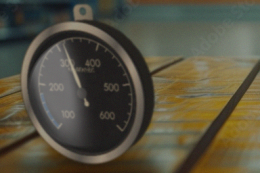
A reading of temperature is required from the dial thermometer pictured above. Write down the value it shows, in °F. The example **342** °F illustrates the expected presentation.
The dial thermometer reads **320** °F
